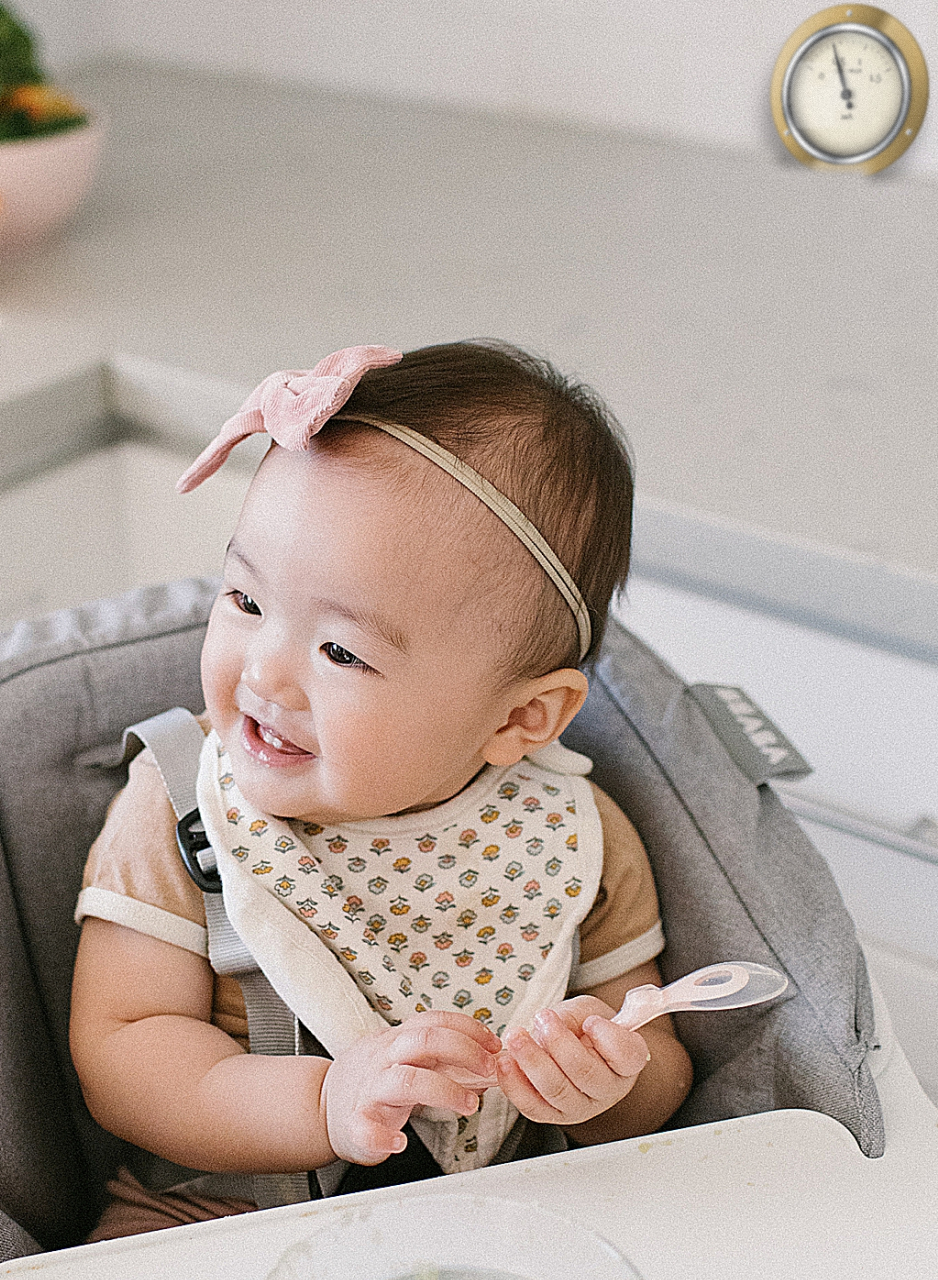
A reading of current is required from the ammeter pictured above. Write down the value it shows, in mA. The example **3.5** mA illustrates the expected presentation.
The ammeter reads **0.5** mA
